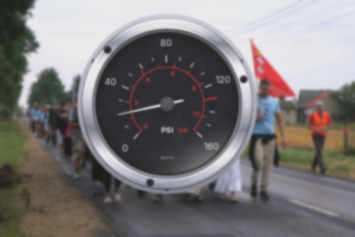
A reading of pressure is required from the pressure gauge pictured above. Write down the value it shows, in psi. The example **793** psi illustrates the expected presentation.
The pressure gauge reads **20** psi
